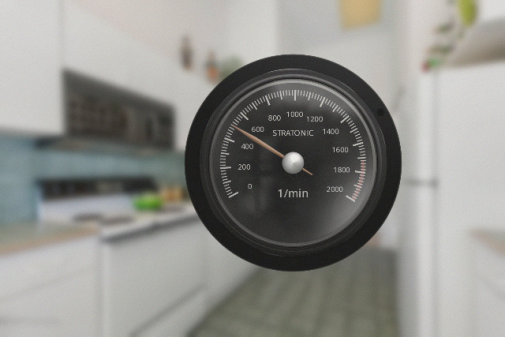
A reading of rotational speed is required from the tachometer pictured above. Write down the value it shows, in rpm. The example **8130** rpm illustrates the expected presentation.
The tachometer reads **500** rpm
